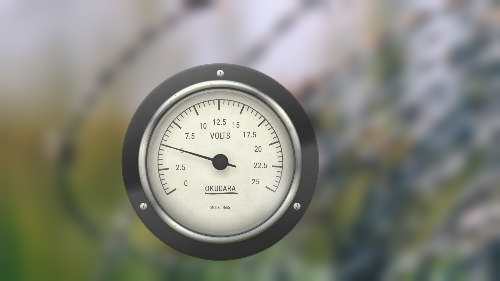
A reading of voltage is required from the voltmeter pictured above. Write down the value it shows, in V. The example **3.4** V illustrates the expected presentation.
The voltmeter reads **5** V
